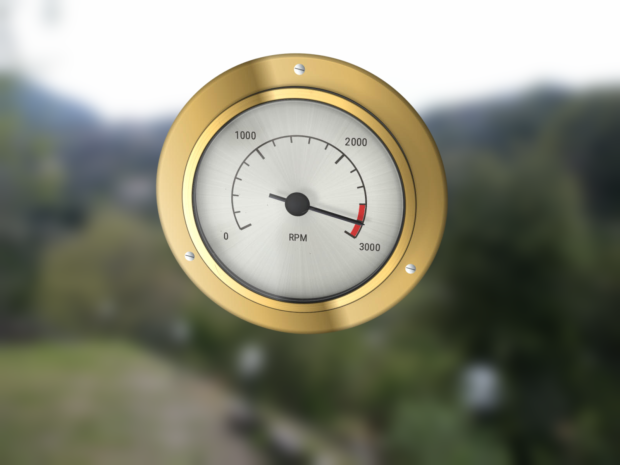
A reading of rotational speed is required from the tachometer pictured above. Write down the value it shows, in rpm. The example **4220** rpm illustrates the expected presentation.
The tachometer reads **2800** rpm
